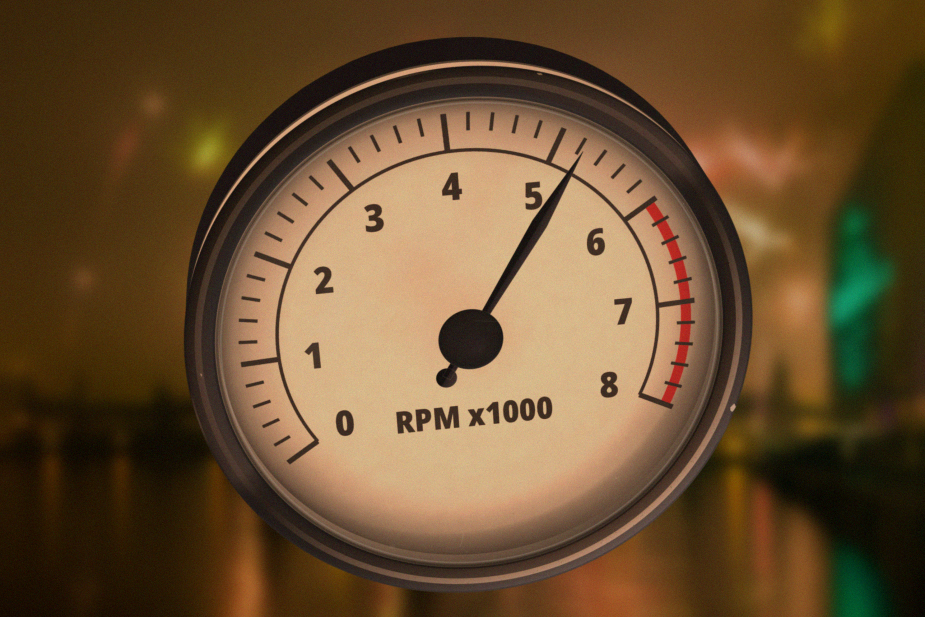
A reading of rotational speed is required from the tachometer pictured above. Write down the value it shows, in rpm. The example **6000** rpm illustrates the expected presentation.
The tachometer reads **5200** rpm
